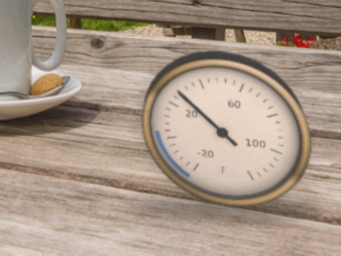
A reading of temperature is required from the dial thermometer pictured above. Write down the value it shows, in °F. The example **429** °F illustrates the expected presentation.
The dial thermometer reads **28** °F
